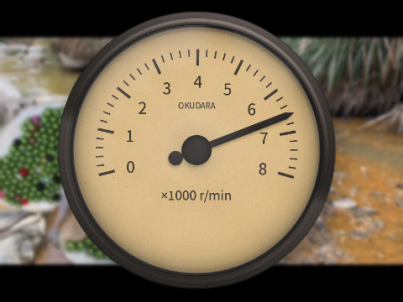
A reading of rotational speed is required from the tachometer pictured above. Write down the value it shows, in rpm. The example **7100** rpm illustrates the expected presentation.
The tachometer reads **6600** rpm
